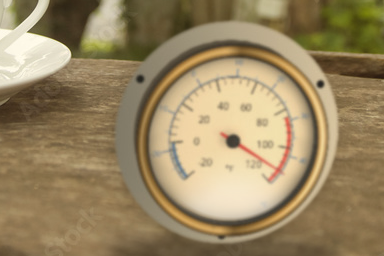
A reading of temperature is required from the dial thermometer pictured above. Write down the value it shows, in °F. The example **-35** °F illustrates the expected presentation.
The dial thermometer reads **112** °F
